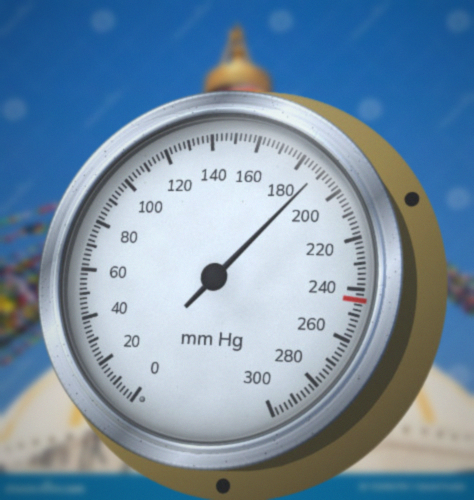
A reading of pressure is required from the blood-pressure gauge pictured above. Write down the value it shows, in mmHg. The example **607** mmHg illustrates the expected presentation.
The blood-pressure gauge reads **190** mmHg
